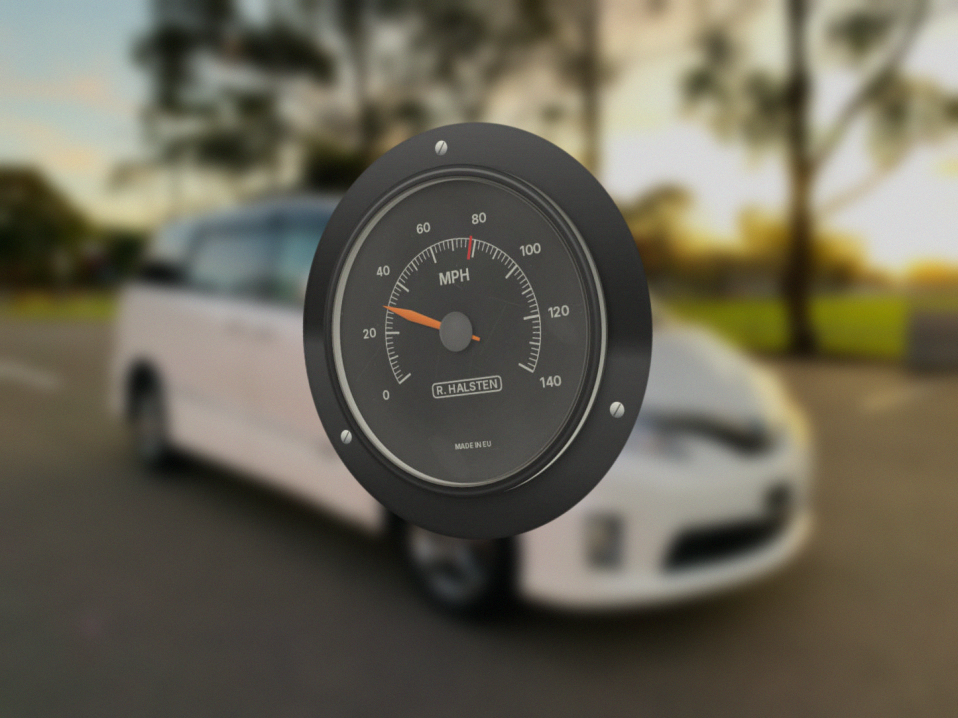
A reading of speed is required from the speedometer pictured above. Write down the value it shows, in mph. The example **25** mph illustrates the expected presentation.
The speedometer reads **30** mph
